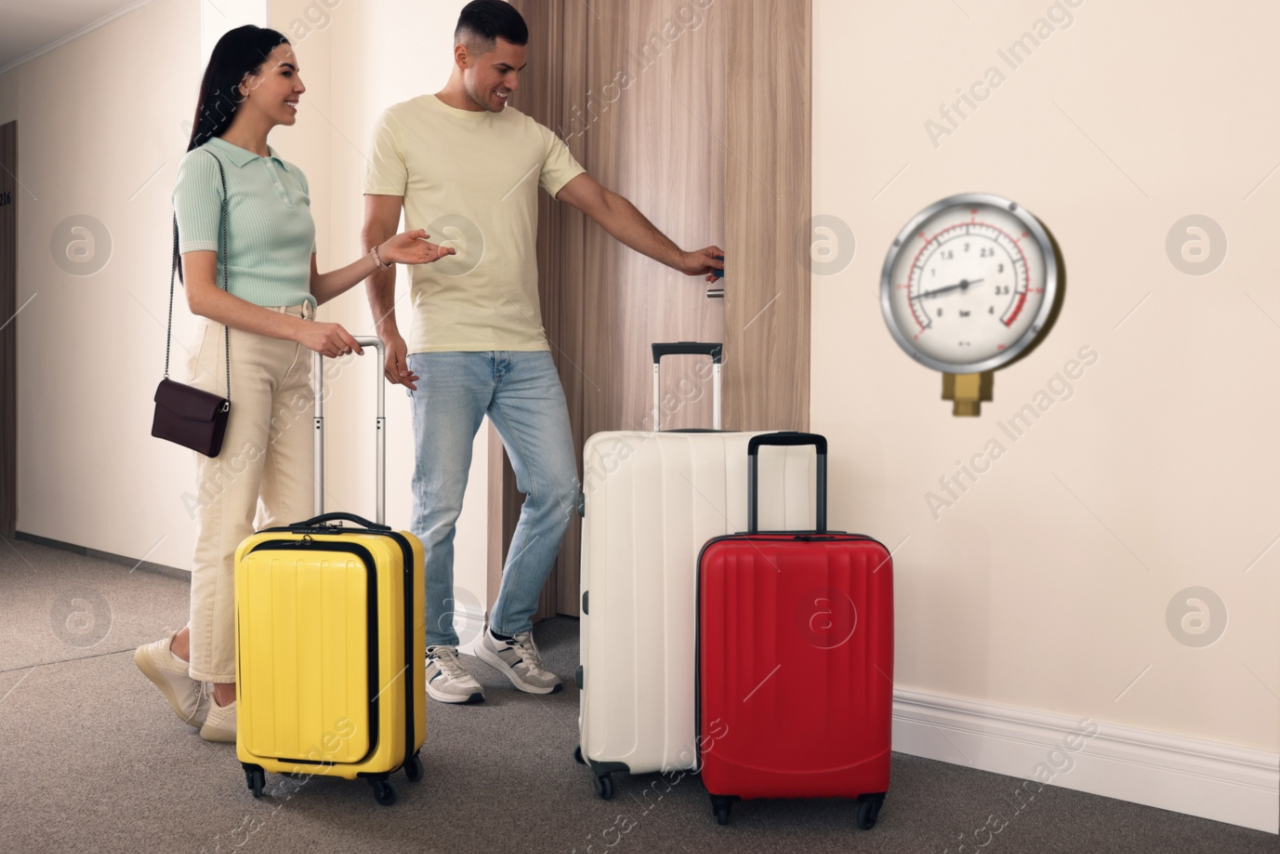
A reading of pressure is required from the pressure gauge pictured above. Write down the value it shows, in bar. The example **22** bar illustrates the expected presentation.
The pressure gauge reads **0.5** bar
